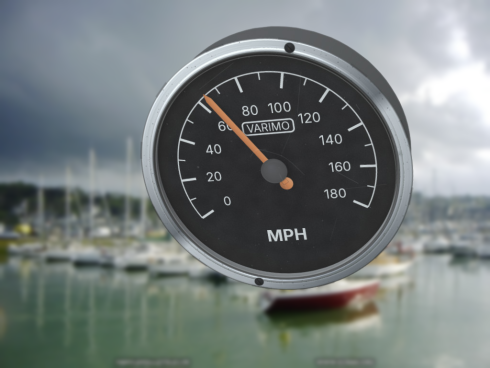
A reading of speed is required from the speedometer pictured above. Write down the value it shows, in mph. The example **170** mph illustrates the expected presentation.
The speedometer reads **65** mph
